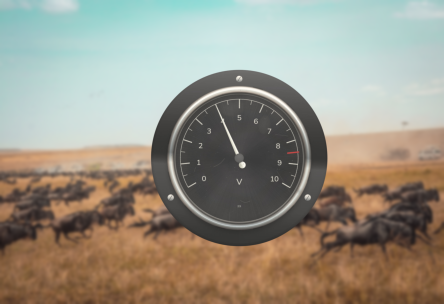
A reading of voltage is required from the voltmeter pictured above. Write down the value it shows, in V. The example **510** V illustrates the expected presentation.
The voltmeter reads **4** V
